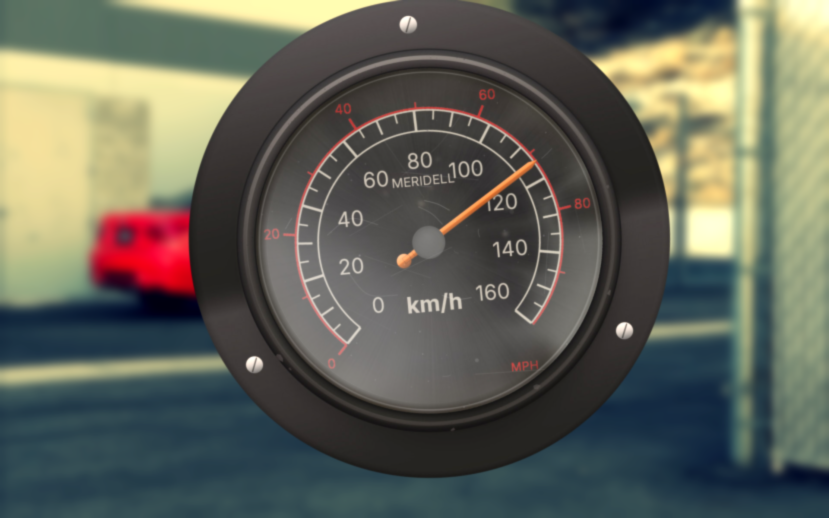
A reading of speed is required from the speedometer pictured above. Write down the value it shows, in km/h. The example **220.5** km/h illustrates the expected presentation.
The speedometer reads **115** km/h
